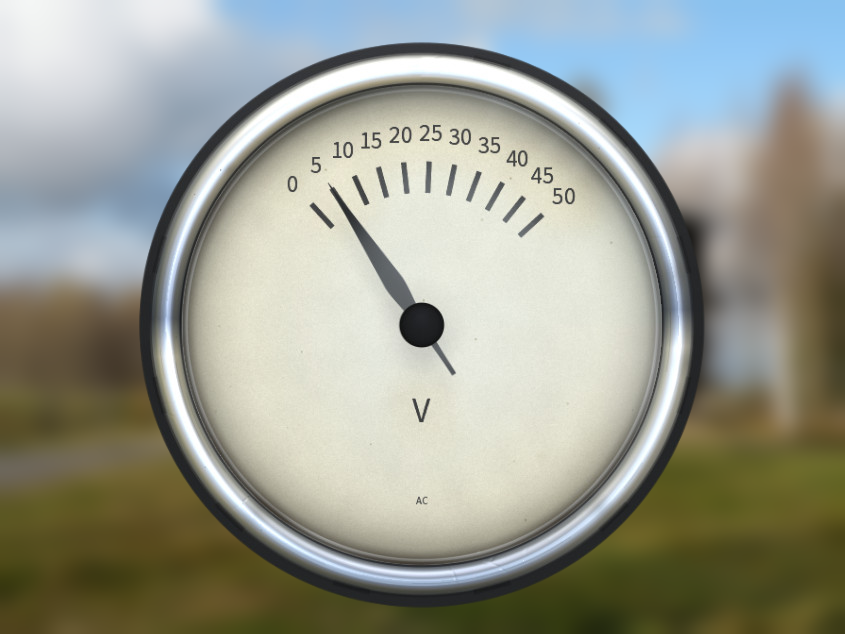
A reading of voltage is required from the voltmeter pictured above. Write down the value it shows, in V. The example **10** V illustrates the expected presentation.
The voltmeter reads **5** V
